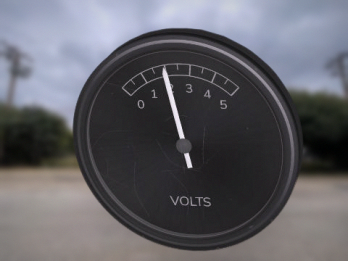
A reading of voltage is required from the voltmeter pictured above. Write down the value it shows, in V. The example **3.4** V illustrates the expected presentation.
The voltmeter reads **2** V
